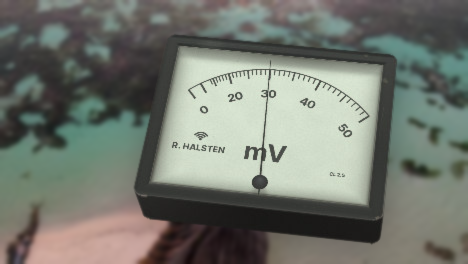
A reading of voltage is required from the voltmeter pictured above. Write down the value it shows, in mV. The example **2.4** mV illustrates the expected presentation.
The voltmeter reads **30** mV
